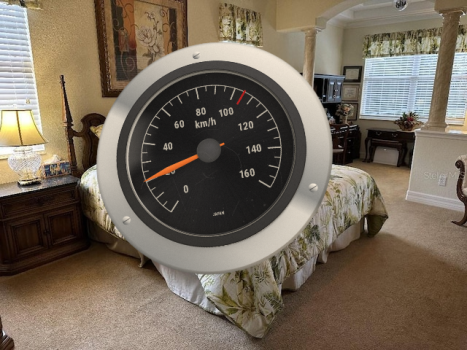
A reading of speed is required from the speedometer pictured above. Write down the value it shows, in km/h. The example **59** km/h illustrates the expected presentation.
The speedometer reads **20** km/h
